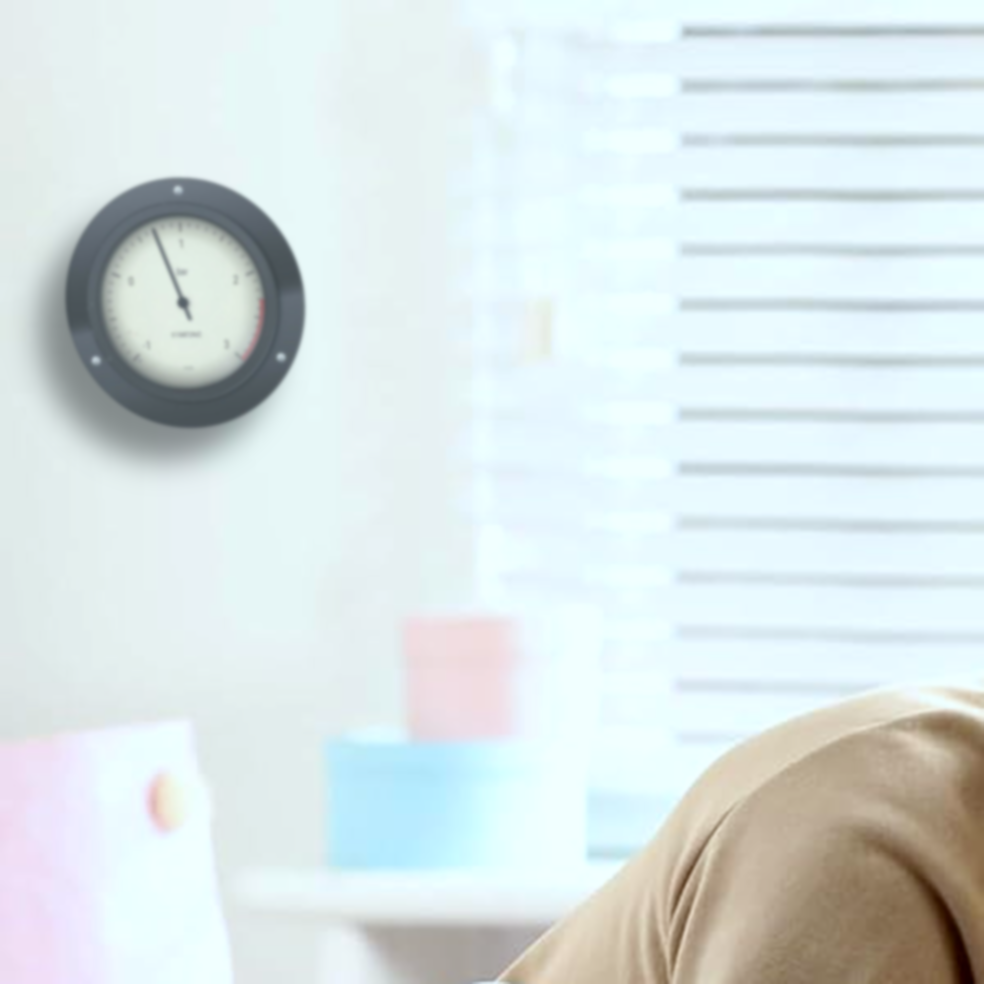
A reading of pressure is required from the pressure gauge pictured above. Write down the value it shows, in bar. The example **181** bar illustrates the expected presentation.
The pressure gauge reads **0.7** bar
